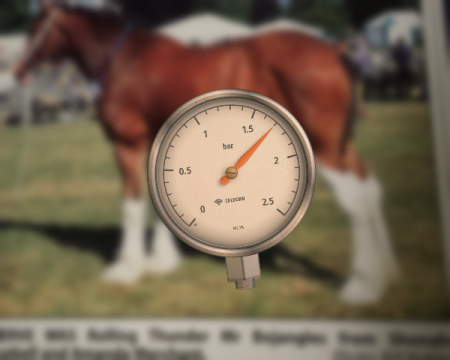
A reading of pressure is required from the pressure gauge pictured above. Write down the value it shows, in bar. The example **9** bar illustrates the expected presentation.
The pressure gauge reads **1.7** bar
